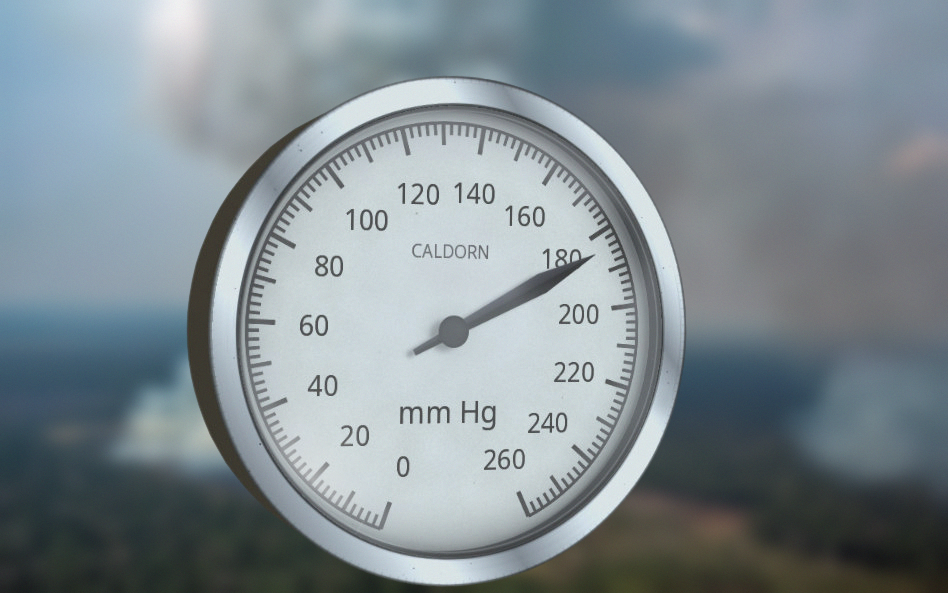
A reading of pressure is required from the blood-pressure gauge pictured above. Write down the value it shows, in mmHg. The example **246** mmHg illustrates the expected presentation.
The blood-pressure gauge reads **184** mmHg
